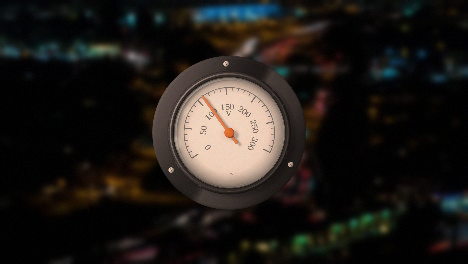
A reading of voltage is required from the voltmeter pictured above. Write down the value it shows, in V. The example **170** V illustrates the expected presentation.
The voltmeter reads **110** V
